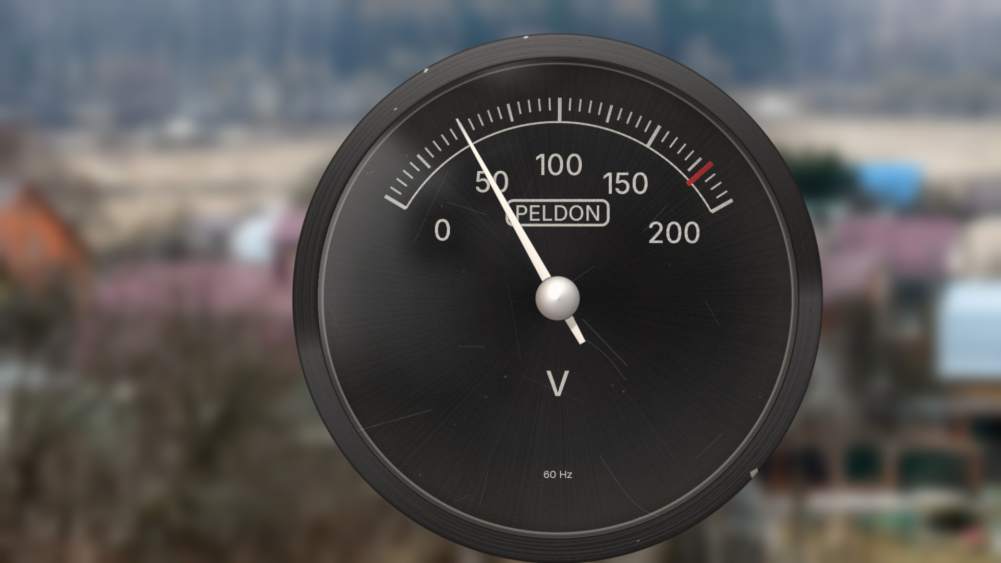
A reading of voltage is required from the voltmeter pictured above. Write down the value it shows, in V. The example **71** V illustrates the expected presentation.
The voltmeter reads **50** V
